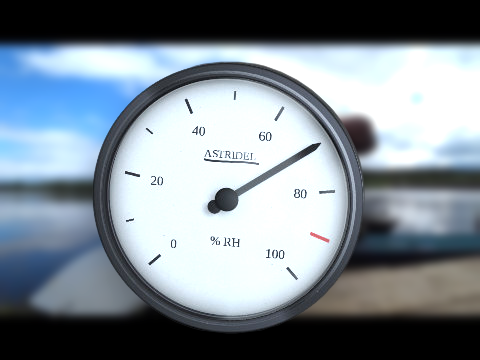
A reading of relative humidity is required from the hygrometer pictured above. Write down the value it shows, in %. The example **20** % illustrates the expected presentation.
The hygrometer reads **70** %
